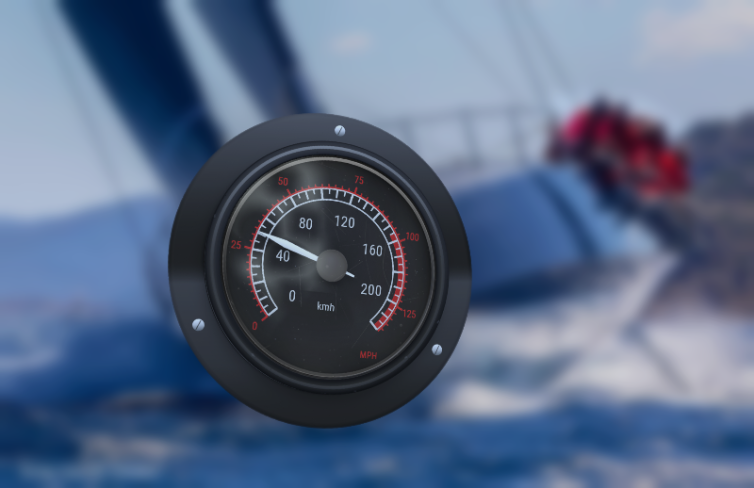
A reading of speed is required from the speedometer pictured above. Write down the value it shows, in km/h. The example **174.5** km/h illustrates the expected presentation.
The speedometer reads **50** km/h
